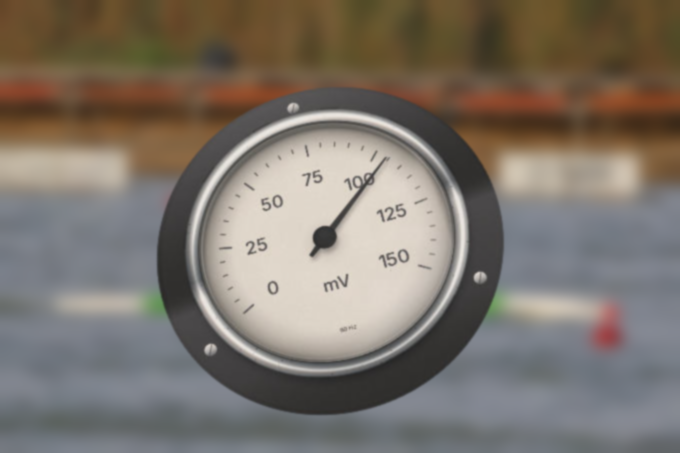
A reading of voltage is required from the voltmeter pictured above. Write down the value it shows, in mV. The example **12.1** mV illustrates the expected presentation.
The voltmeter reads **105** mV
